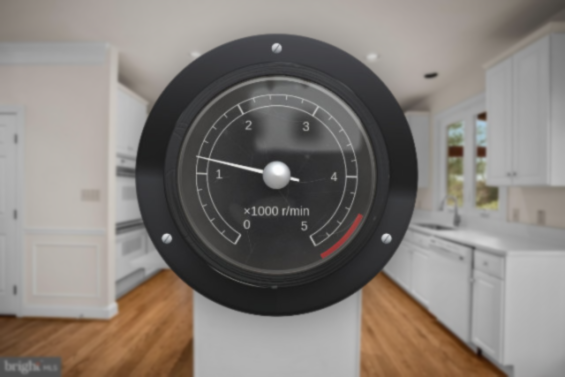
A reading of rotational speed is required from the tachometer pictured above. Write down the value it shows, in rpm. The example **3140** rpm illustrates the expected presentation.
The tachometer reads **1200** rpm
